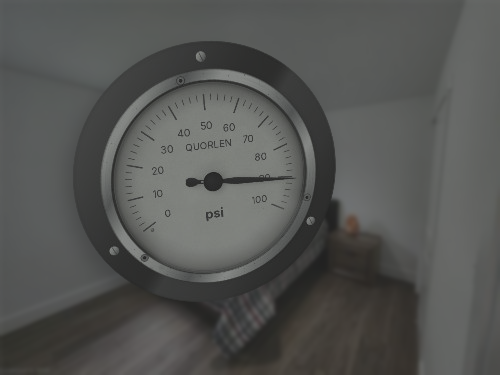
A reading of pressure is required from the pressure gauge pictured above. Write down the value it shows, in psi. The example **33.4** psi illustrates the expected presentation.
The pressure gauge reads **90** psi
